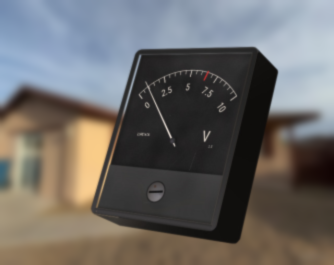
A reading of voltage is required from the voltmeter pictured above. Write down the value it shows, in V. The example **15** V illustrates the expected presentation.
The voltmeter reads **1** V
